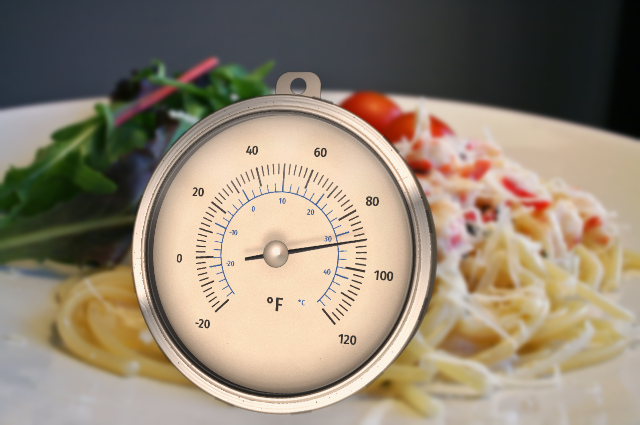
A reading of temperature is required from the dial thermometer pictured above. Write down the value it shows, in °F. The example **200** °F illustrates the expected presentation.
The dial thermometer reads **90** °F
